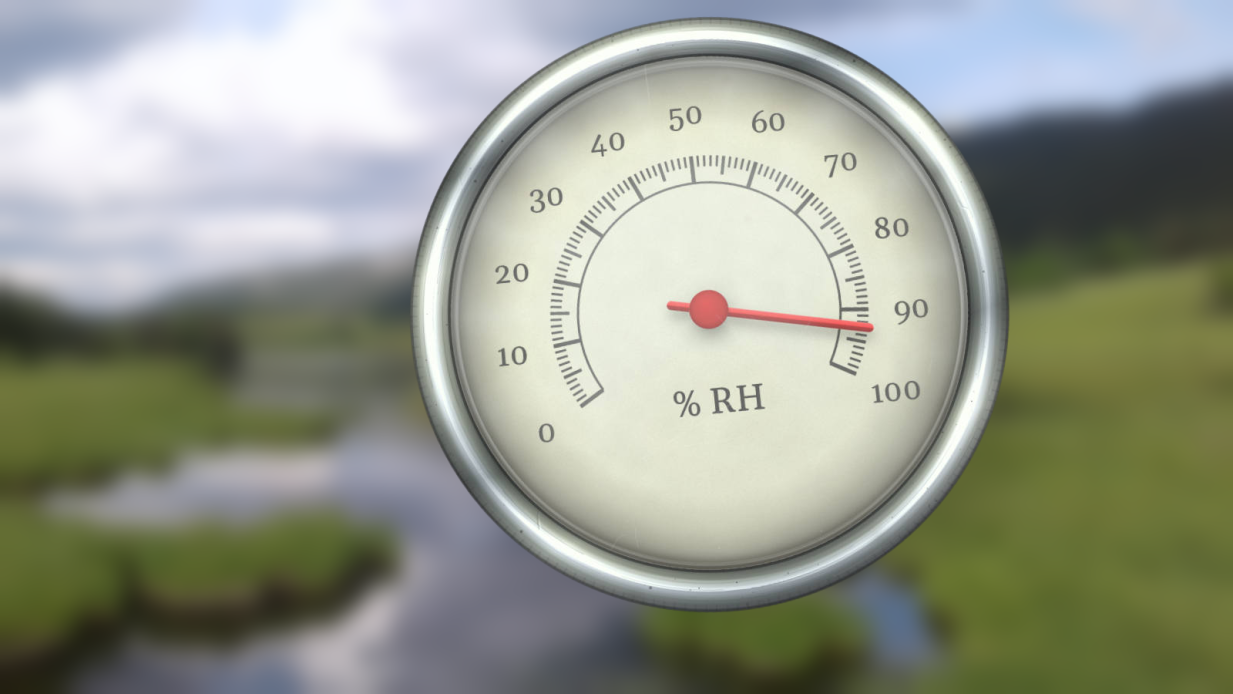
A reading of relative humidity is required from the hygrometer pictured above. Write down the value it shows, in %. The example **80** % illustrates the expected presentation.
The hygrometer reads **93** %
